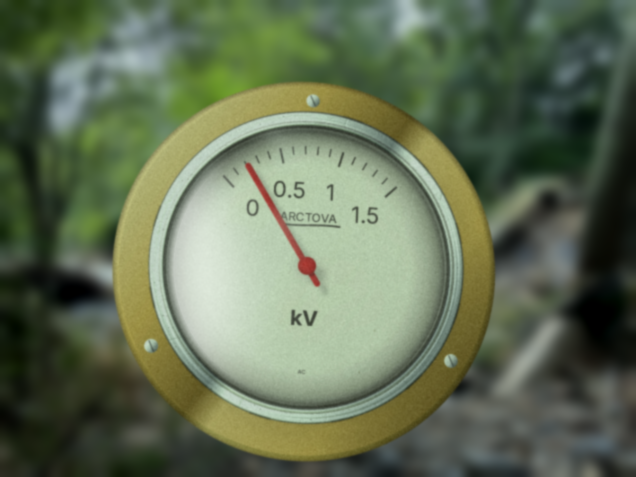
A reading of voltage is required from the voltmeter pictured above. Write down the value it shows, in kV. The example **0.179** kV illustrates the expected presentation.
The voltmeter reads **0.2** kV
